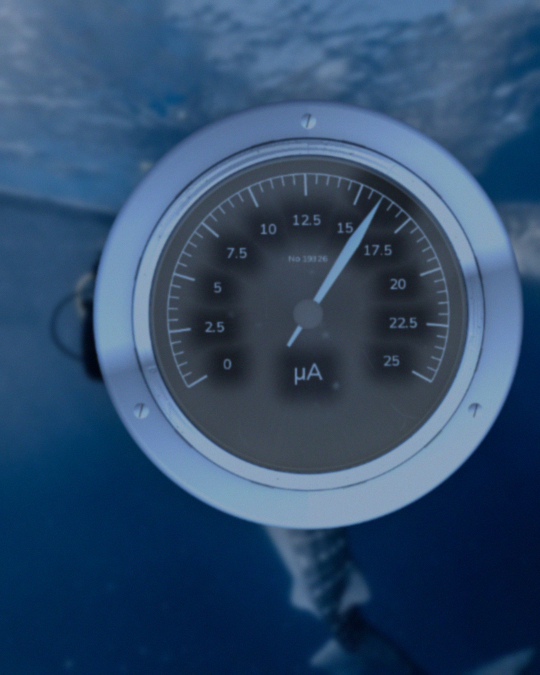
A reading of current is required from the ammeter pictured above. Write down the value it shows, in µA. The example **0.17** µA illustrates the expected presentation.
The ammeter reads **16** µA
